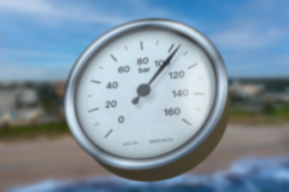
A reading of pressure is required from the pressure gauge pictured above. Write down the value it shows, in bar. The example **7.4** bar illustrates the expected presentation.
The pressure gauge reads **105** bar
